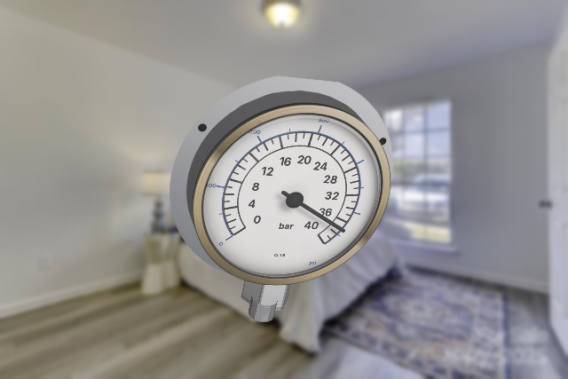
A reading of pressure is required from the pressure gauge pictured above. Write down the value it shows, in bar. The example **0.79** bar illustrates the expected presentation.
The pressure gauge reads **37** bar
